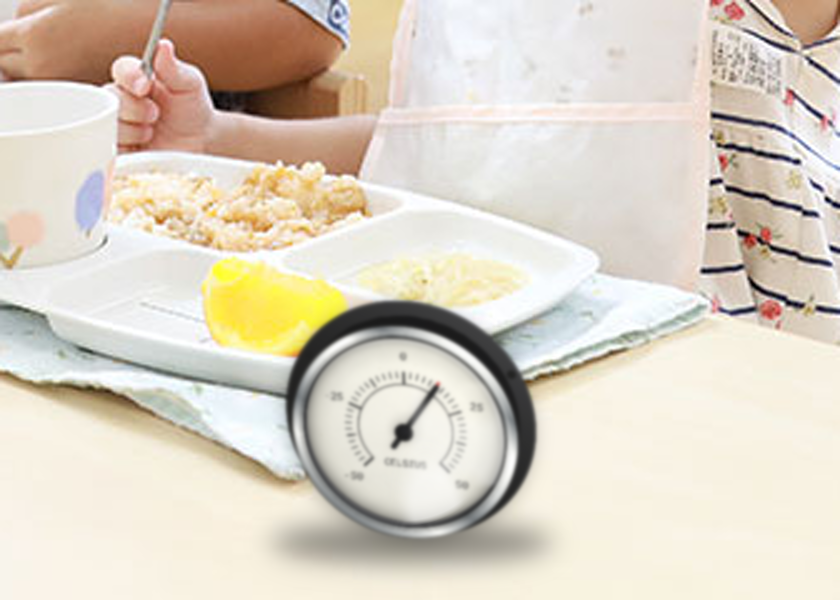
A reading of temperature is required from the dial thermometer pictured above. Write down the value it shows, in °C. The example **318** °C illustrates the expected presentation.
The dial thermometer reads **12.5** °C
